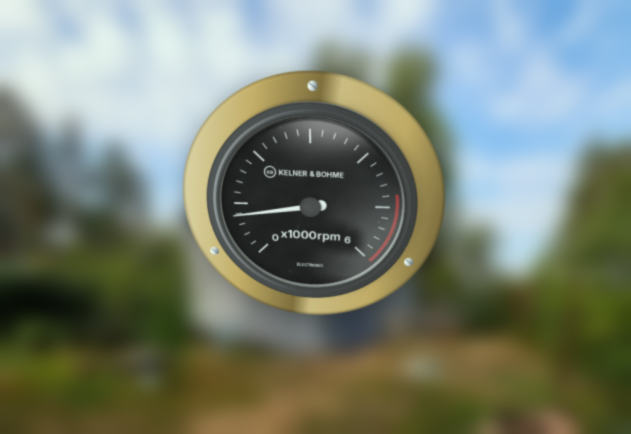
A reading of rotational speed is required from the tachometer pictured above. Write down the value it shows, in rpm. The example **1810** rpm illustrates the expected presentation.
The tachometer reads **800** rpm
